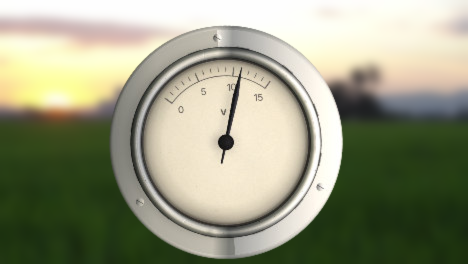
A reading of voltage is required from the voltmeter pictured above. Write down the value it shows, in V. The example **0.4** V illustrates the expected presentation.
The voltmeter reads **11** V
